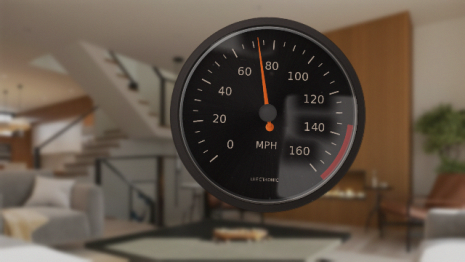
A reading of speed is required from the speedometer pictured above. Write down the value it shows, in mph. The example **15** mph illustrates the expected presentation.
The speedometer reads **72.5** mph
